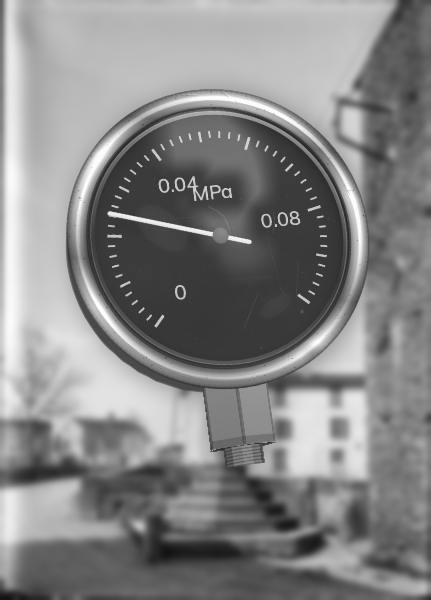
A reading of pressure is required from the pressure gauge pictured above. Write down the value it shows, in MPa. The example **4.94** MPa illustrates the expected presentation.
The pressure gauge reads **0.024** MPa
